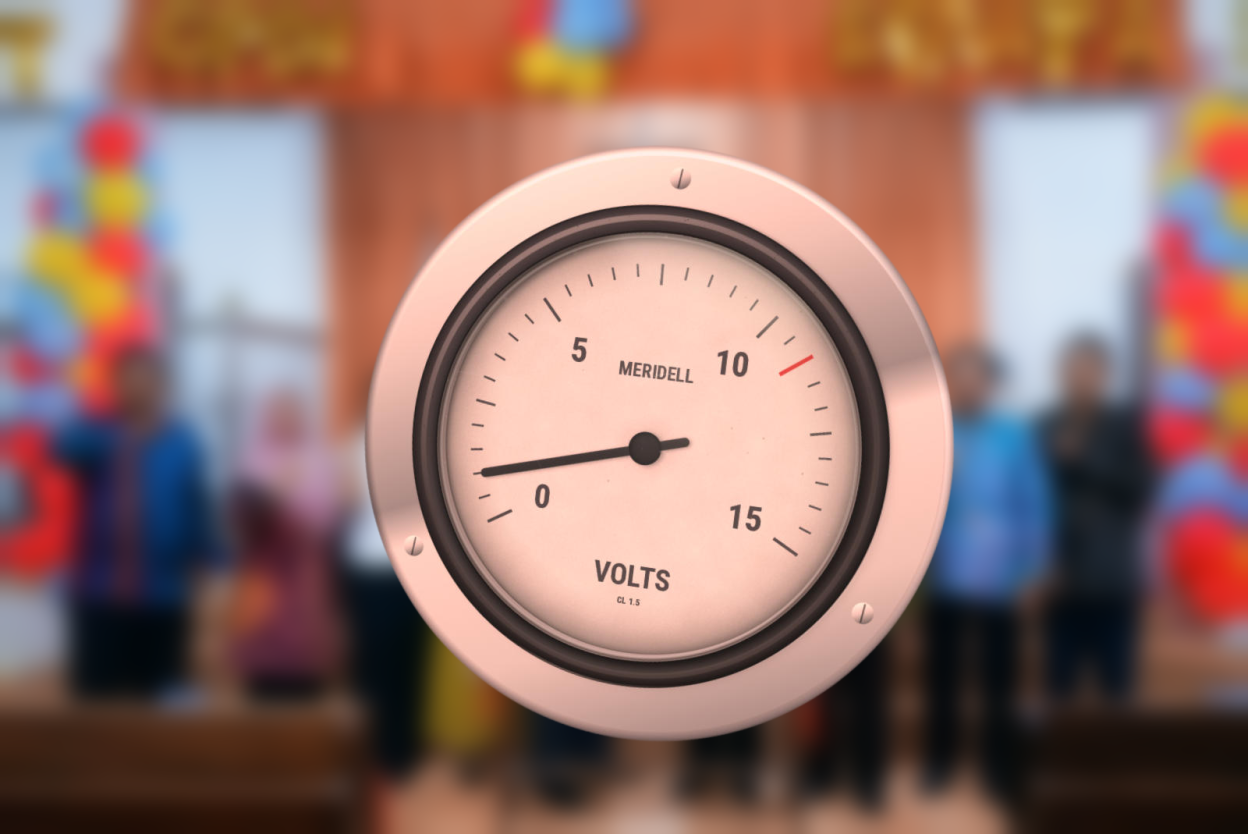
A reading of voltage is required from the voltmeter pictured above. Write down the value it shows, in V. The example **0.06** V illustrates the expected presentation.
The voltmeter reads **1** V
